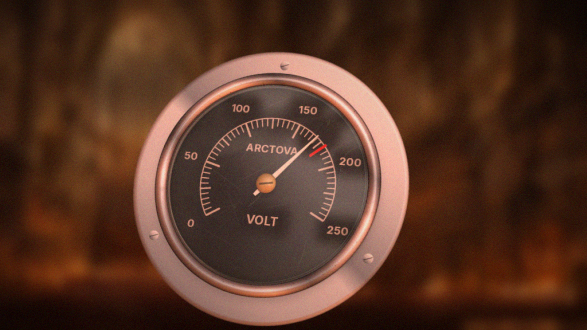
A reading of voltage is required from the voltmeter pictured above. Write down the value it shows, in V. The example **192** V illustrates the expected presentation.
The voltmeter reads **170** V
